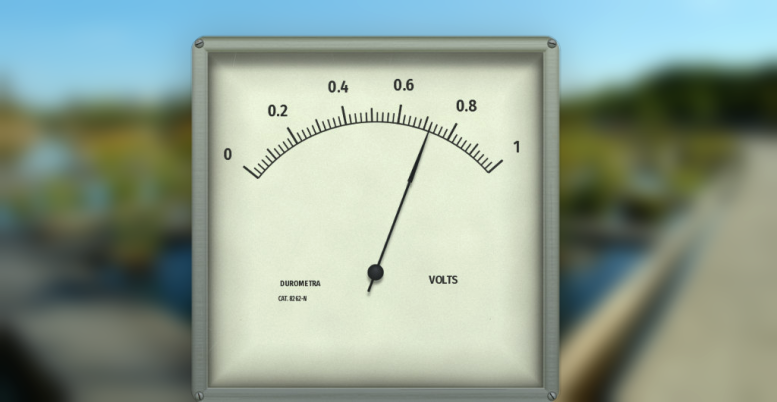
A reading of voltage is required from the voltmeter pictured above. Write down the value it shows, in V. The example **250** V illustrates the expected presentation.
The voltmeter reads **0.72** V
